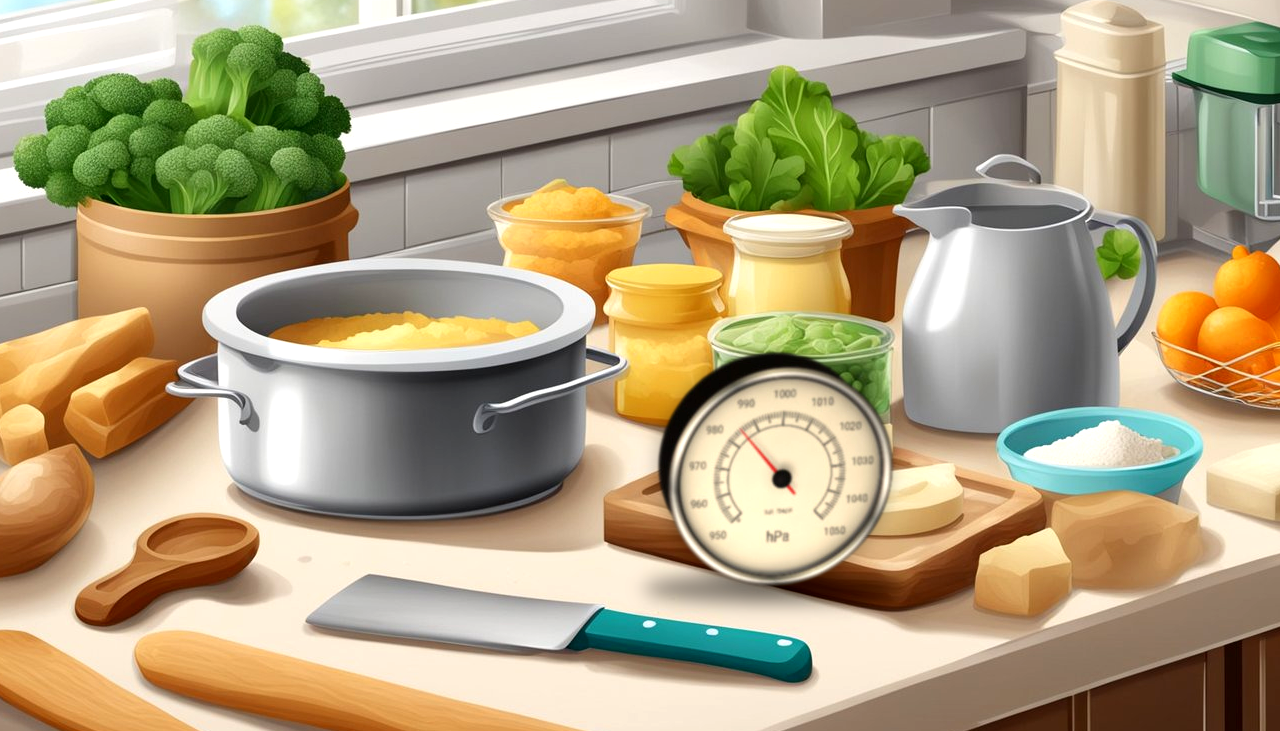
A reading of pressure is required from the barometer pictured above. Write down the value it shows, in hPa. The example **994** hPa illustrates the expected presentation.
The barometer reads **985** hPa
